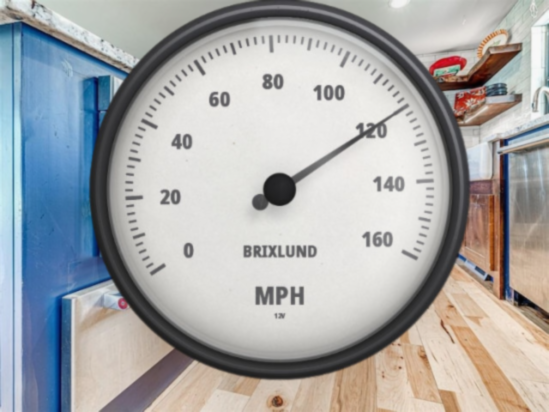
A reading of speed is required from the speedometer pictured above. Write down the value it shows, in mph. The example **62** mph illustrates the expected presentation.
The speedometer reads **120** mph
